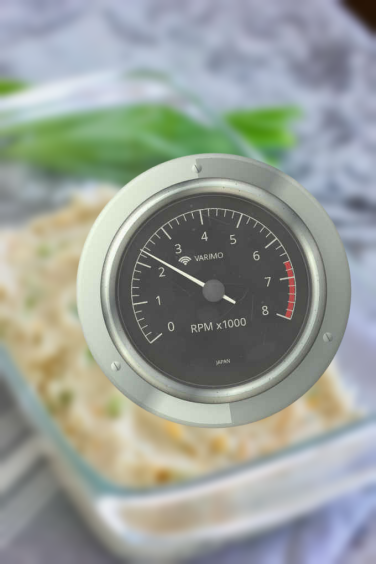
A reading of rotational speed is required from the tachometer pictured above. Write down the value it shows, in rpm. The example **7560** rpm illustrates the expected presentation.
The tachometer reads **2300** rpm
